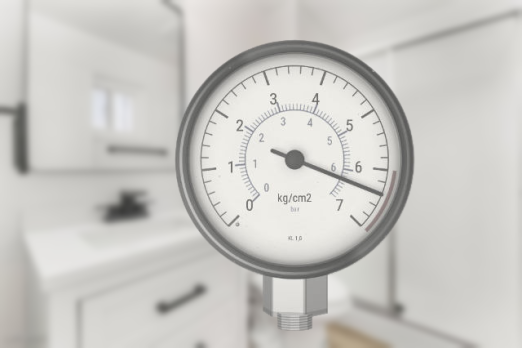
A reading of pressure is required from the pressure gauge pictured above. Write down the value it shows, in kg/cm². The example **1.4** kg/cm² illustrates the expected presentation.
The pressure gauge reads **6.4** kg/cm²
